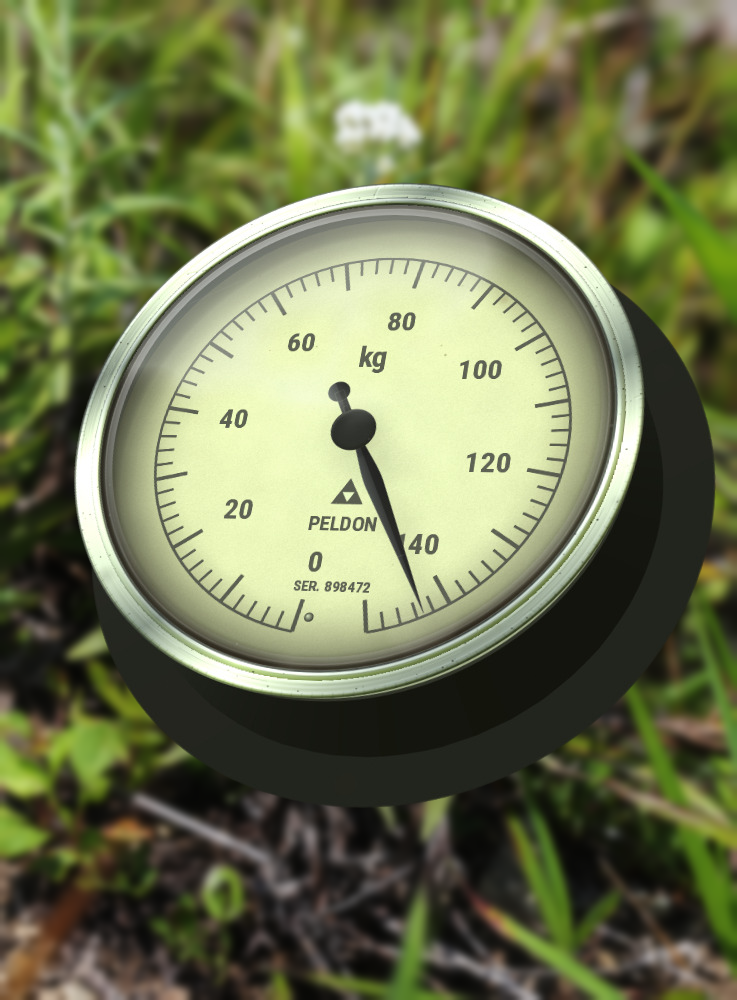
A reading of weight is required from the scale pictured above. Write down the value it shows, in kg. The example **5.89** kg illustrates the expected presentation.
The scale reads **143** kg
